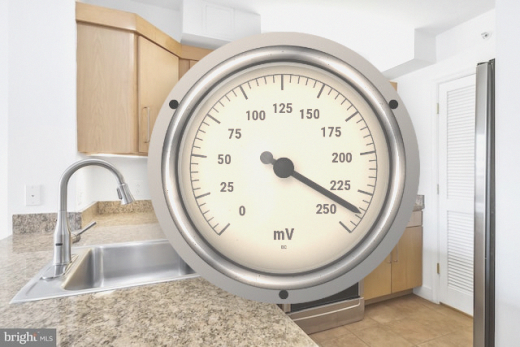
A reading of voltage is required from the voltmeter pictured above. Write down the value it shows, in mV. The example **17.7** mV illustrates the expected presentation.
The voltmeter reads **237.5** mV
